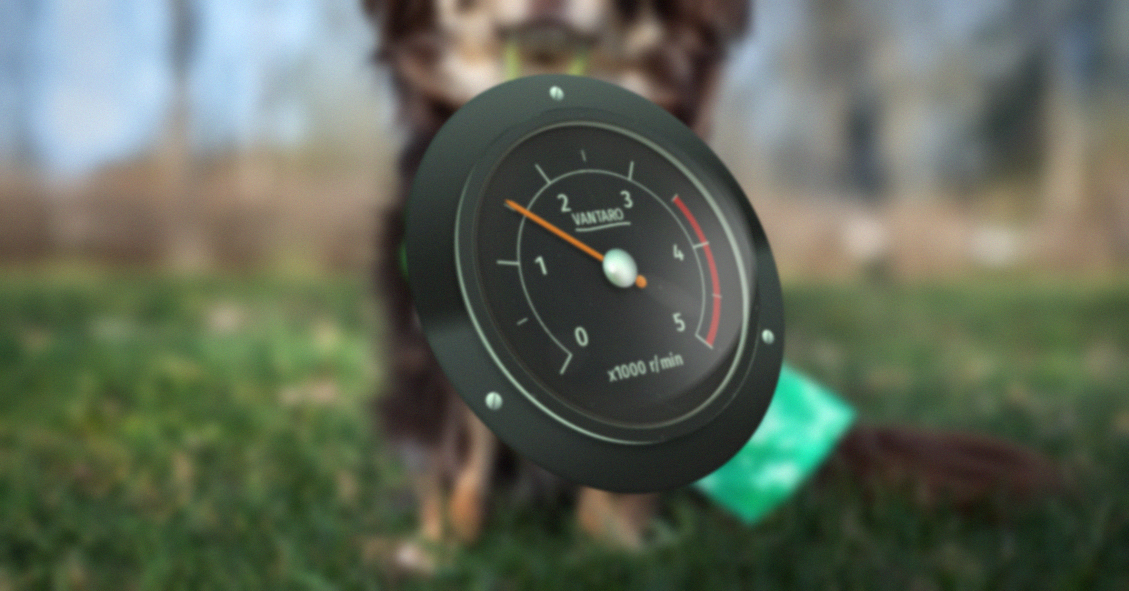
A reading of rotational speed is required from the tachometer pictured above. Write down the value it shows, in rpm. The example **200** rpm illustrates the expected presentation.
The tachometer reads **1500** rpm
